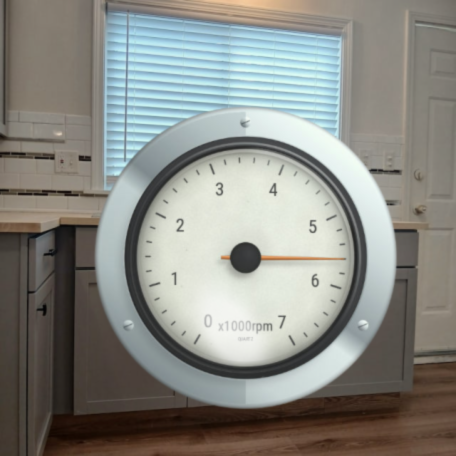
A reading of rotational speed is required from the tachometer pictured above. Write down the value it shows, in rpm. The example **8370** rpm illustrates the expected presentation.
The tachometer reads **5600** rpm
